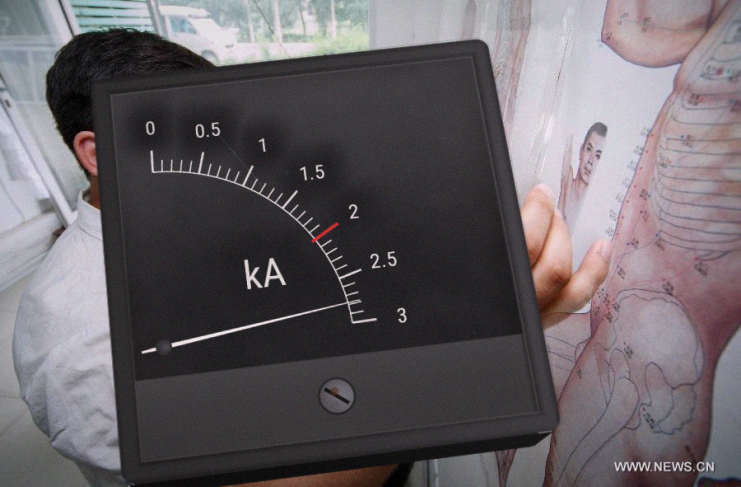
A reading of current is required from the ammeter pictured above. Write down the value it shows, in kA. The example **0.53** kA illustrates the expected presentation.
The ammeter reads **2.8** kA
